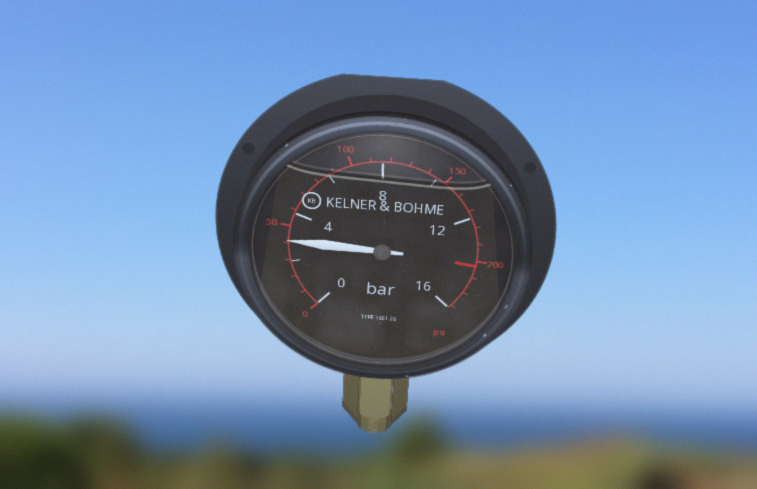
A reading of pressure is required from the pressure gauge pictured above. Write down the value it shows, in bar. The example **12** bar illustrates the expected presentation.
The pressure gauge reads **3** bar
